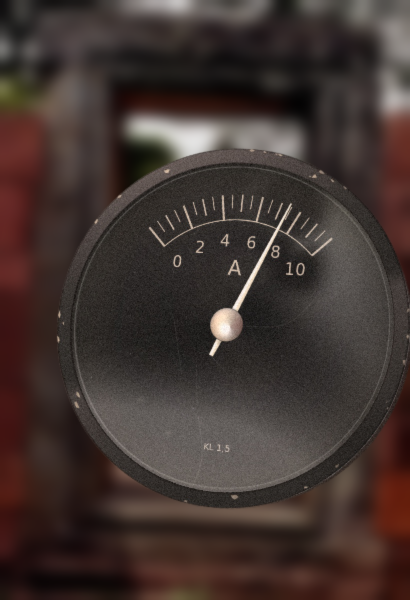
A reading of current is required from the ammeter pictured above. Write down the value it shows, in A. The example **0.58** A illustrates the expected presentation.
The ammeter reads **7.5** A
